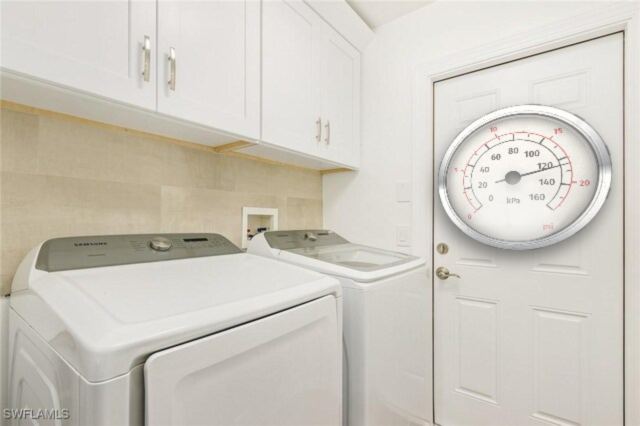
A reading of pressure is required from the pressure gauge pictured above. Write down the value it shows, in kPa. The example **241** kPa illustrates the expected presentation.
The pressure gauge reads **125** kPa
